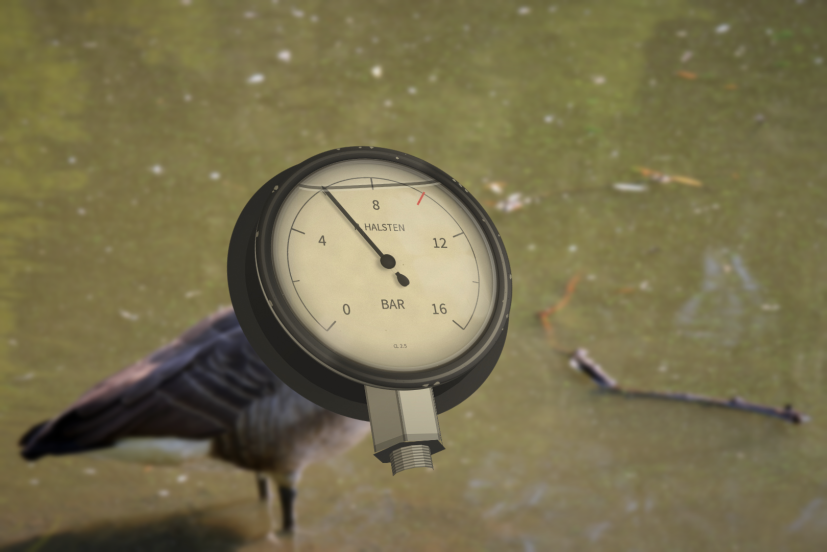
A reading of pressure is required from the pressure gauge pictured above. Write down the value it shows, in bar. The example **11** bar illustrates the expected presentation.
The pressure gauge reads **6** bar
